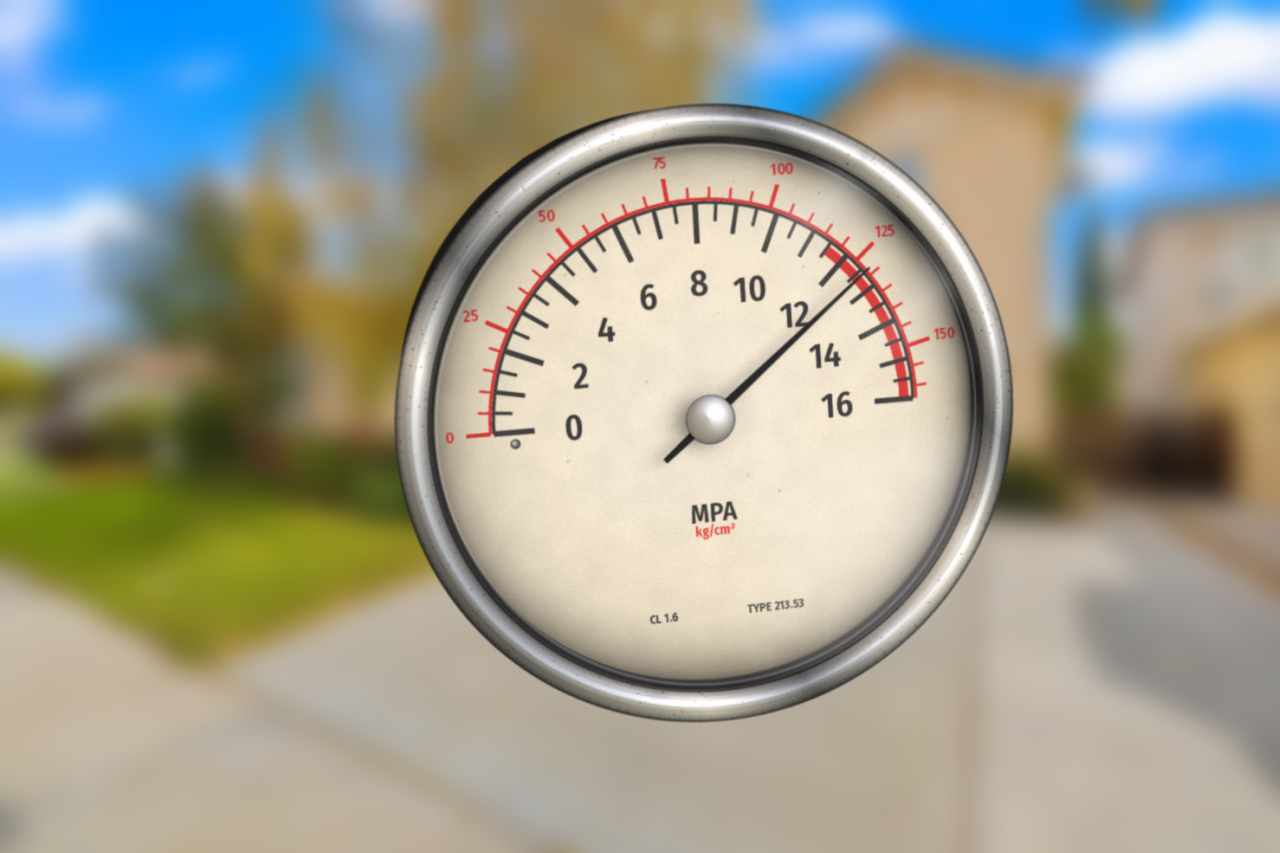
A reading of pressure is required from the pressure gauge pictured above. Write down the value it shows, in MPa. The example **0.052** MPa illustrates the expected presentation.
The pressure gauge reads **12.5** MPa
